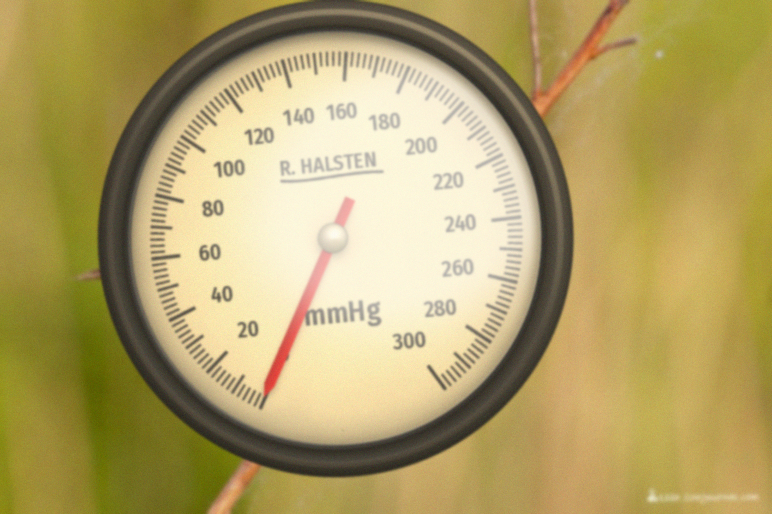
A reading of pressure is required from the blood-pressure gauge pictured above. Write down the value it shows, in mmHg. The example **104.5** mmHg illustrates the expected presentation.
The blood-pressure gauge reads **0** mmHg
